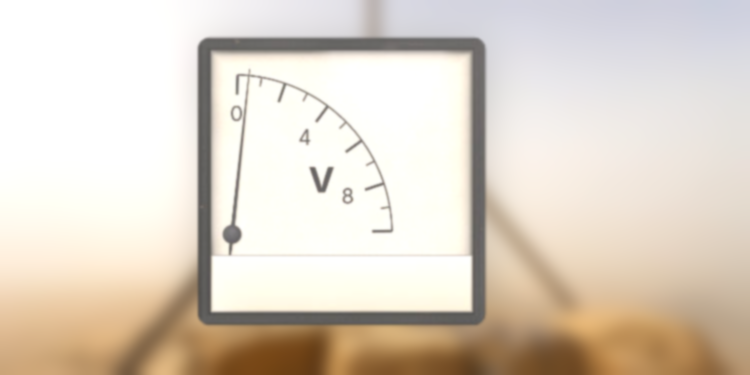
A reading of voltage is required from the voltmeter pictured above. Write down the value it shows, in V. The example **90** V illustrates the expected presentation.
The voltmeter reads **0.5** V
